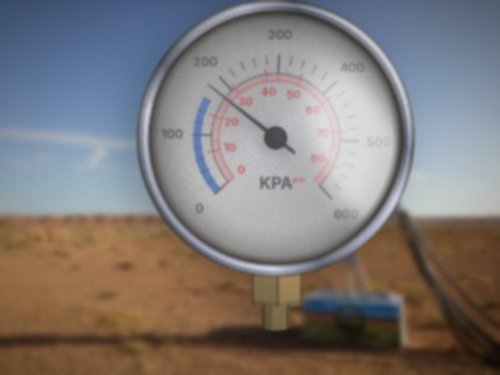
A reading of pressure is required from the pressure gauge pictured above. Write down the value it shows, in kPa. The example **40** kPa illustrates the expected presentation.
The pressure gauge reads **180** kPa
